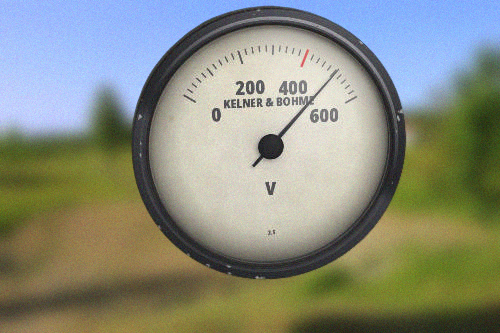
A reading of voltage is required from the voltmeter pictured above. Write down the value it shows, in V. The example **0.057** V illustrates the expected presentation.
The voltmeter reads **500** V
